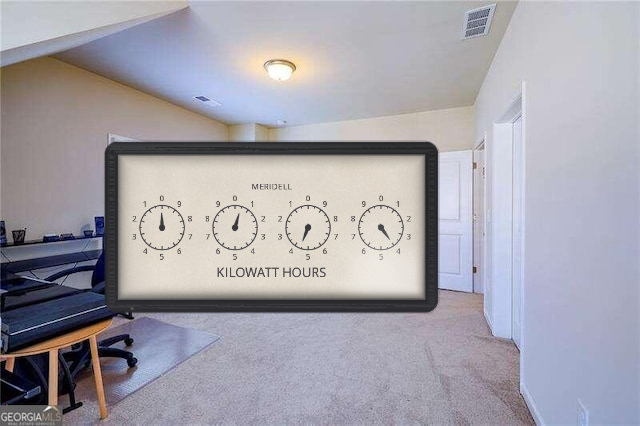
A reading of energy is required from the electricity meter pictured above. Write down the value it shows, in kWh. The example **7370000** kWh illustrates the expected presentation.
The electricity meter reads **44** kWh
